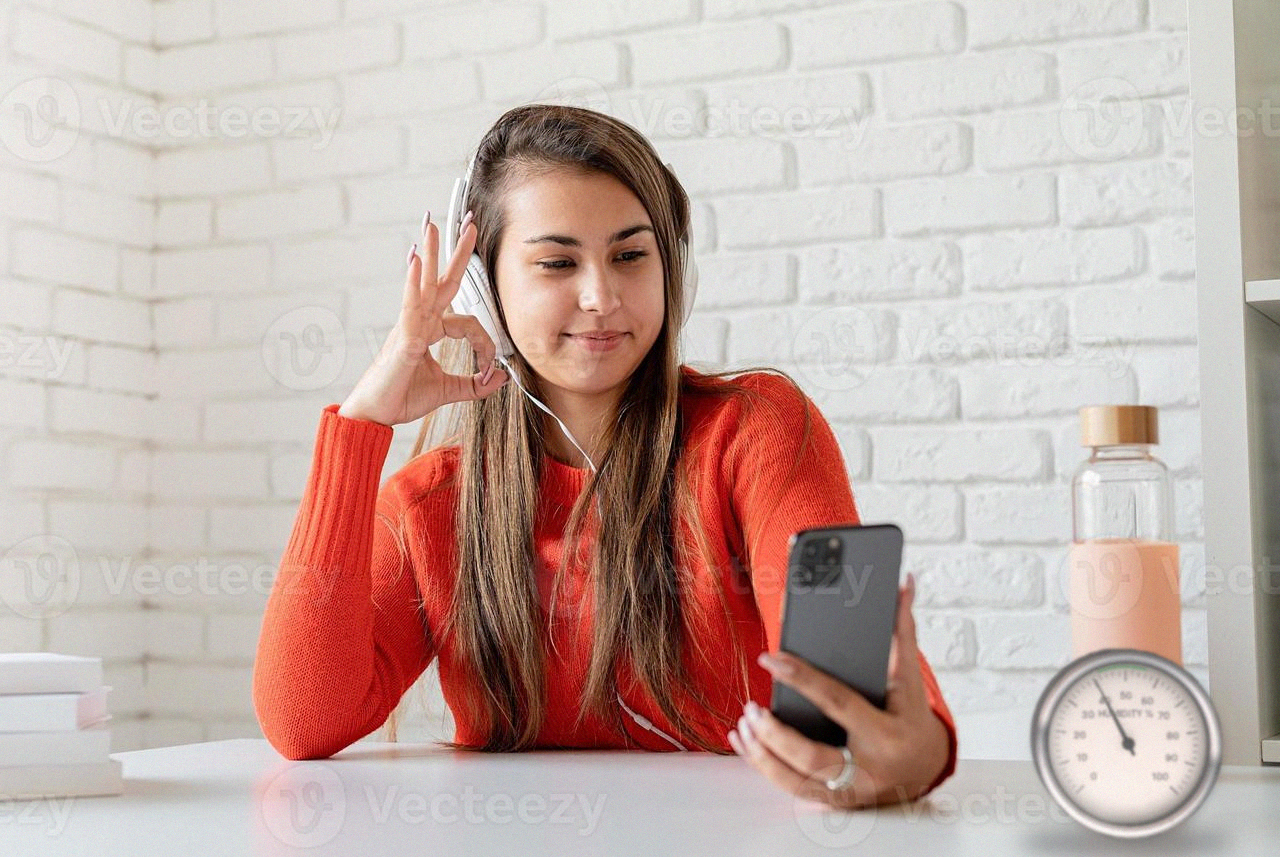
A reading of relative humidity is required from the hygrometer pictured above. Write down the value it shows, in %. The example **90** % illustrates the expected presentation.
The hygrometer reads **40** %
